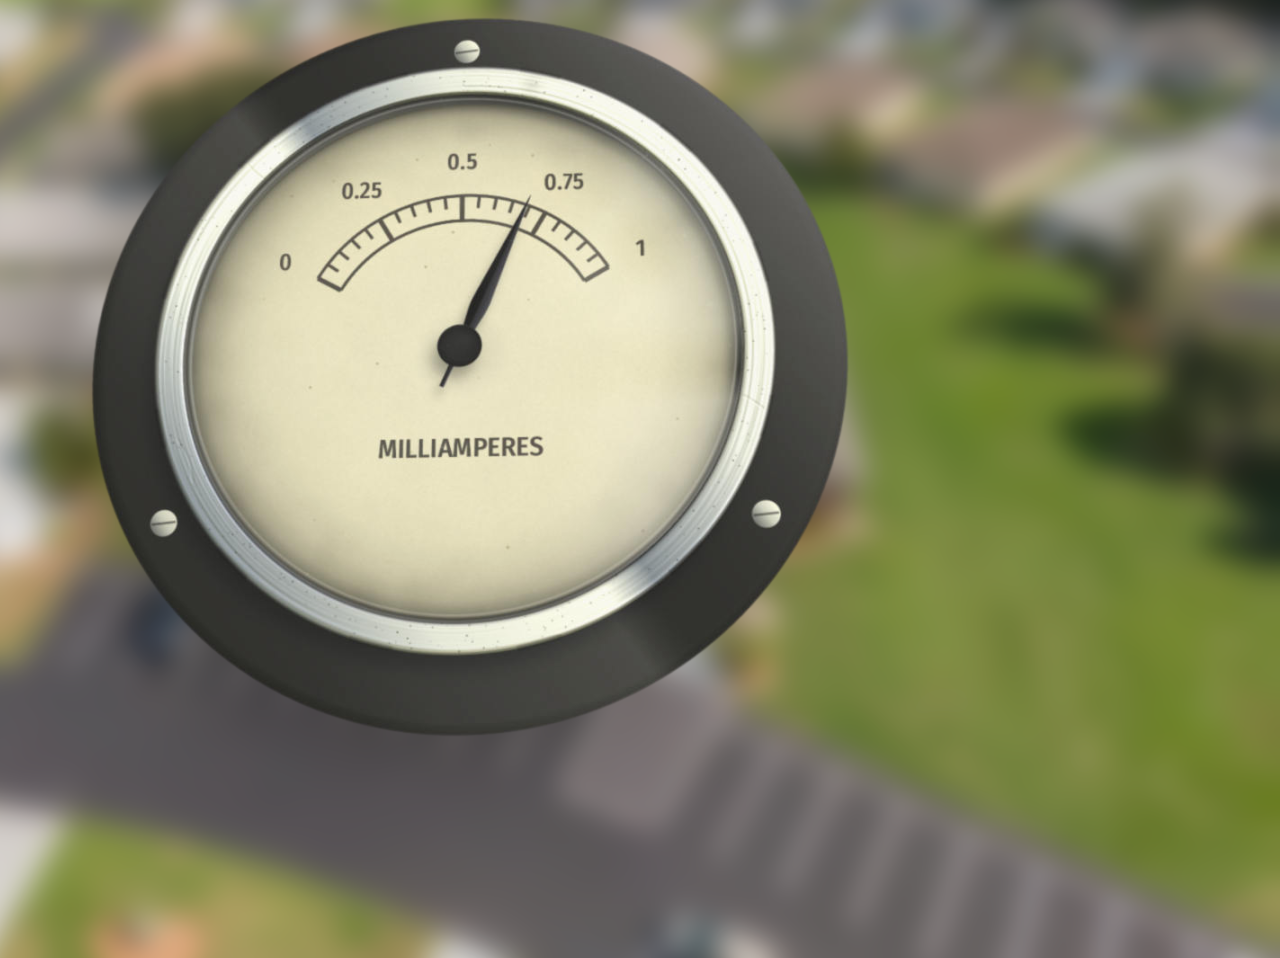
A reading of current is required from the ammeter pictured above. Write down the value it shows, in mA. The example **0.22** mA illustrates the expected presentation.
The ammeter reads **0.7** mA
